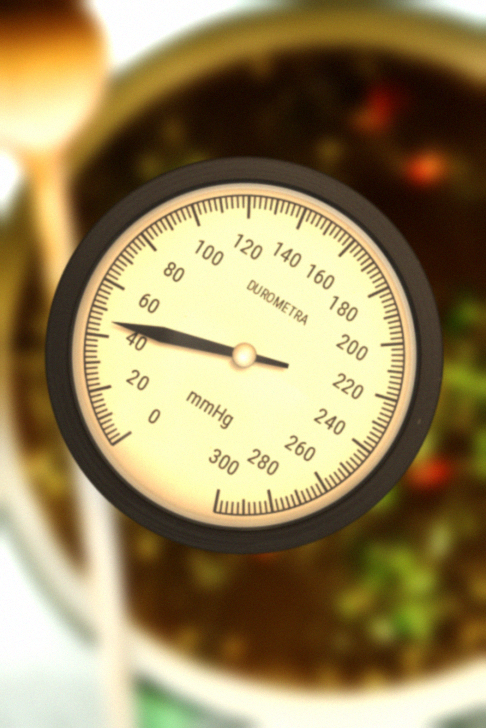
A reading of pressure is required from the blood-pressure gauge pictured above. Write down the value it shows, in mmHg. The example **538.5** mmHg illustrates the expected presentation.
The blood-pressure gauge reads **46** mmHg
